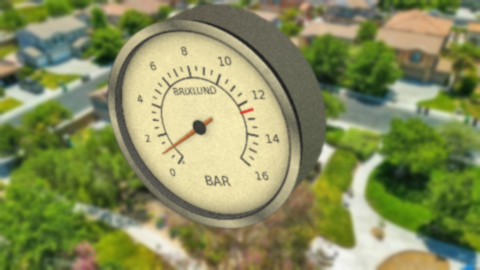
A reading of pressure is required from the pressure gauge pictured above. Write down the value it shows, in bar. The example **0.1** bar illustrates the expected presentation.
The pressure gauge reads **1** bar
